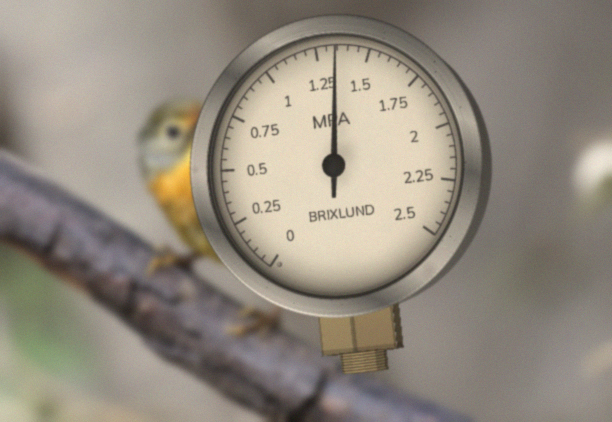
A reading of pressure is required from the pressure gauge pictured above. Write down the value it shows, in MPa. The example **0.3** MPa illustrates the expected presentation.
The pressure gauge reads **1.35** MPa
